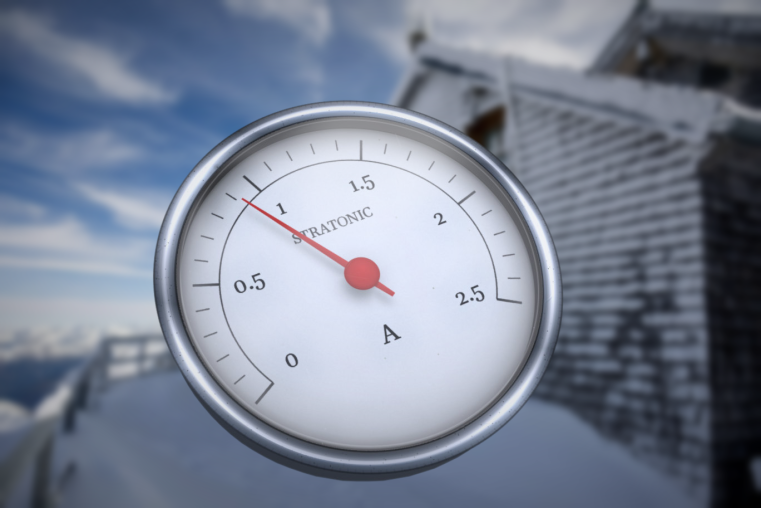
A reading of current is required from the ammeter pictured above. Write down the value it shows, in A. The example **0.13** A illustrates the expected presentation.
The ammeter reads **0.9** A
